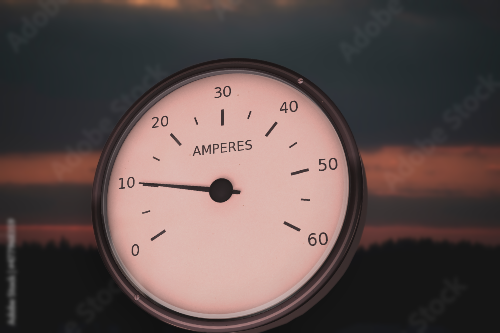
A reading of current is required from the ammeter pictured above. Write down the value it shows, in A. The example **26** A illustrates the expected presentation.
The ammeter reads **10** A
